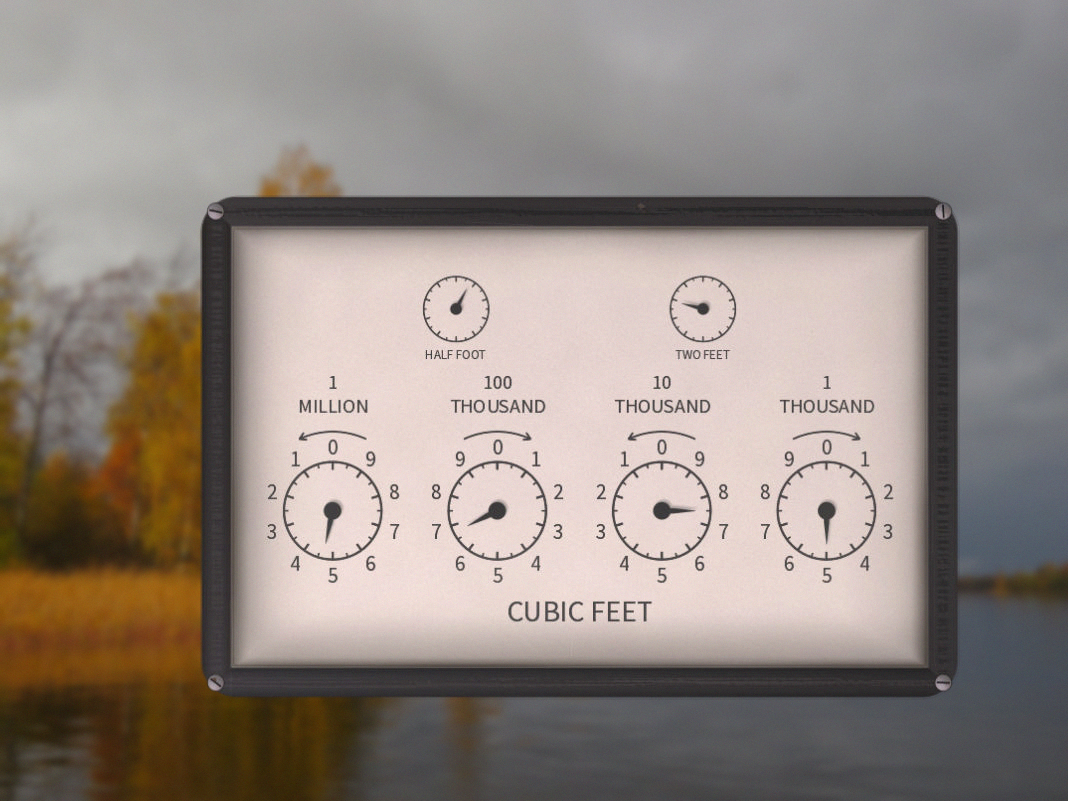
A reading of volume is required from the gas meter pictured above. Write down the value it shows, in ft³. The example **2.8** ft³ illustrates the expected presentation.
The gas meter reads **467500** ft³
